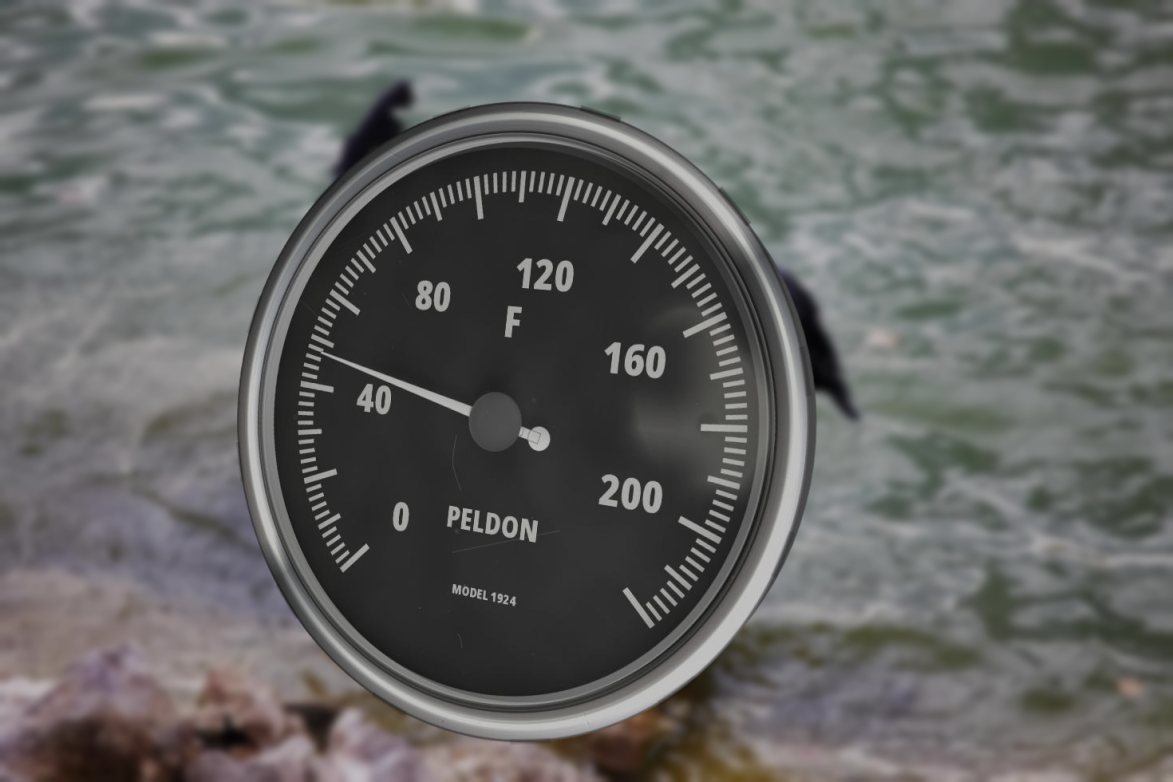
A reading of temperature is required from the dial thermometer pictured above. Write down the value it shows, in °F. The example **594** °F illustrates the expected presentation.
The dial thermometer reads **48** °F
